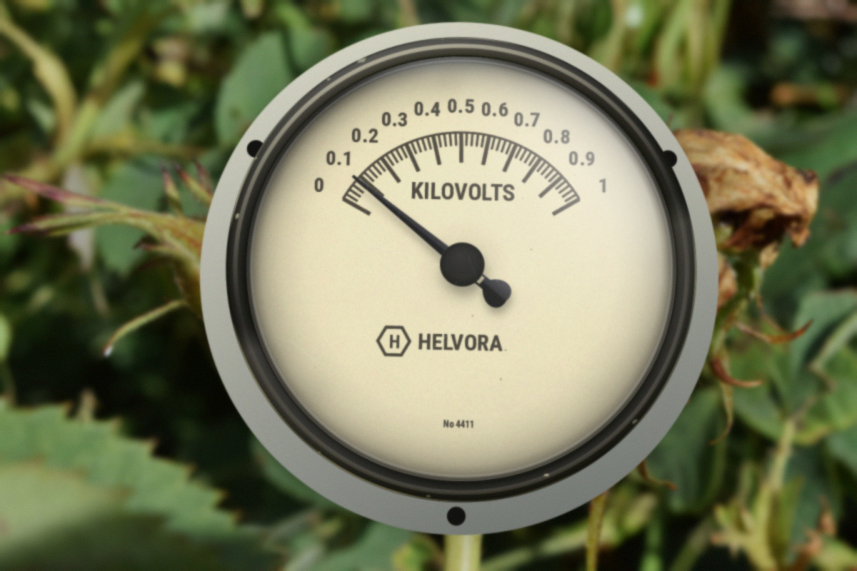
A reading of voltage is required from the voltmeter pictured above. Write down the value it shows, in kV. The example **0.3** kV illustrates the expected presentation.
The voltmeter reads **0.08** kV
